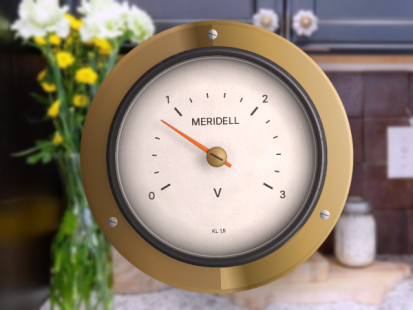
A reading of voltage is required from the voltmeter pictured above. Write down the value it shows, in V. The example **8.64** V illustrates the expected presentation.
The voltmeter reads **0.8** V
